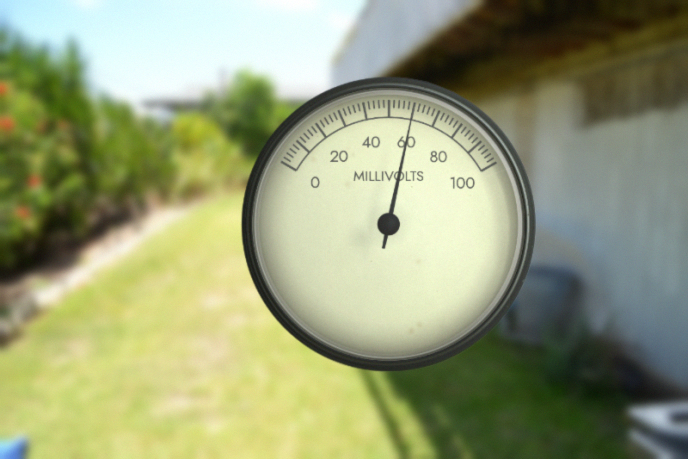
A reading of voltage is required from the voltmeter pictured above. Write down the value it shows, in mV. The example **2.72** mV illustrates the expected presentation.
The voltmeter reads **60** mV
